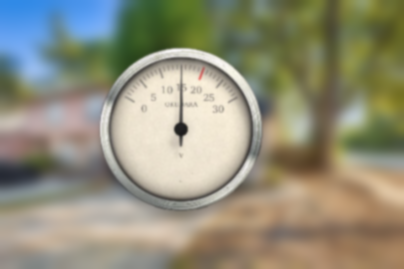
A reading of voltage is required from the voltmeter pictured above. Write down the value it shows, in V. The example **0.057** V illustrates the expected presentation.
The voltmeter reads **15** V
